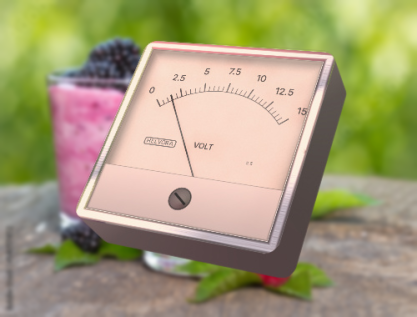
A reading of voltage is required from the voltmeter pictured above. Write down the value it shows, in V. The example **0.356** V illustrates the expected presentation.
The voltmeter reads **1.5** V
